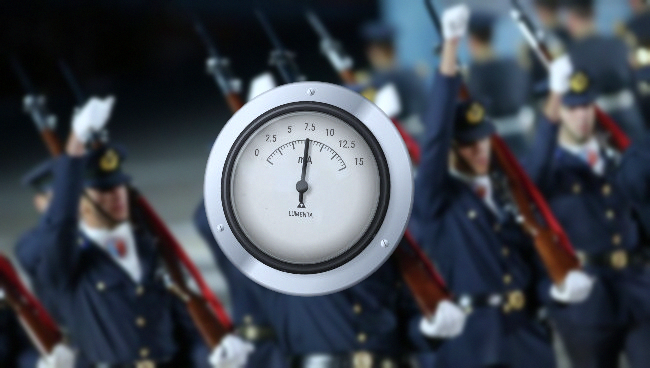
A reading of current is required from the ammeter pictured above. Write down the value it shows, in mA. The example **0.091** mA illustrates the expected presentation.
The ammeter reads **7.5** mA
